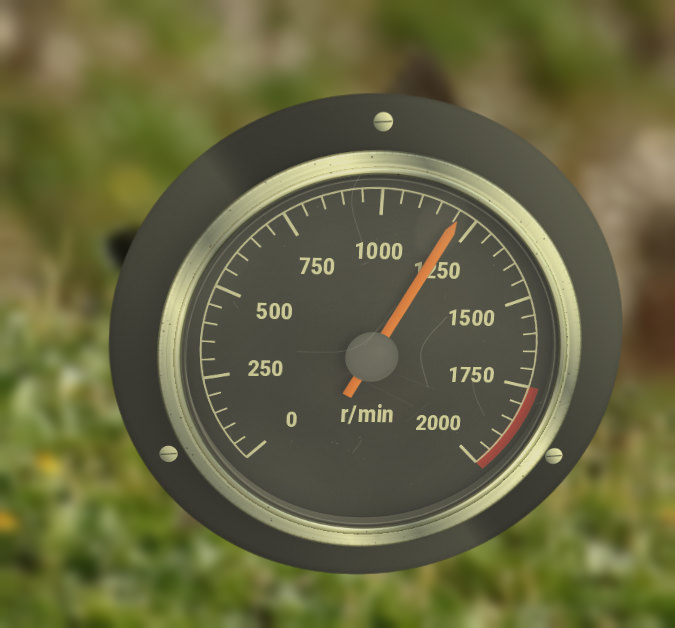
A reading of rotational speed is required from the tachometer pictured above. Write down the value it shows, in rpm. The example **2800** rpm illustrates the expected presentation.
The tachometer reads **1200** rpm
